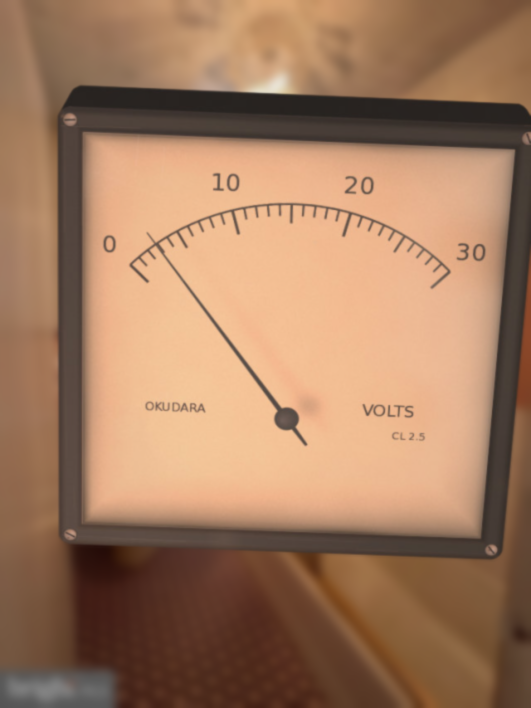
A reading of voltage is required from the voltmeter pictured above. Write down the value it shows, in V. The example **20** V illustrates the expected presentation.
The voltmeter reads **3** V
